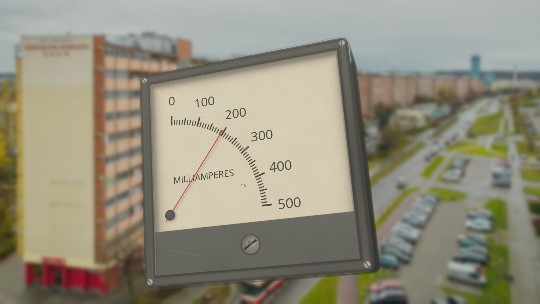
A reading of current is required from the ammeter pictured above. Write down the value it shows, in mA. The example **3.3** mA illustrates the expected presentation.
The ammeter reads **200** mA
